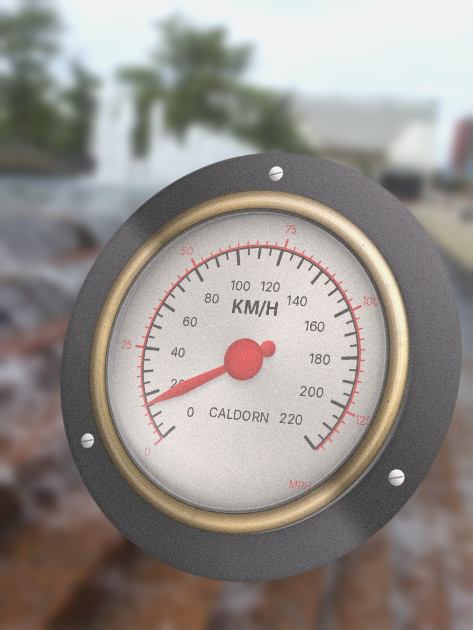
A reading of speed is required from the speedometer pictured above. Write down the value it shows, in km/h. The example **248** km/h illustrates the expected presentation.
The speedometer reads **15** km/h
